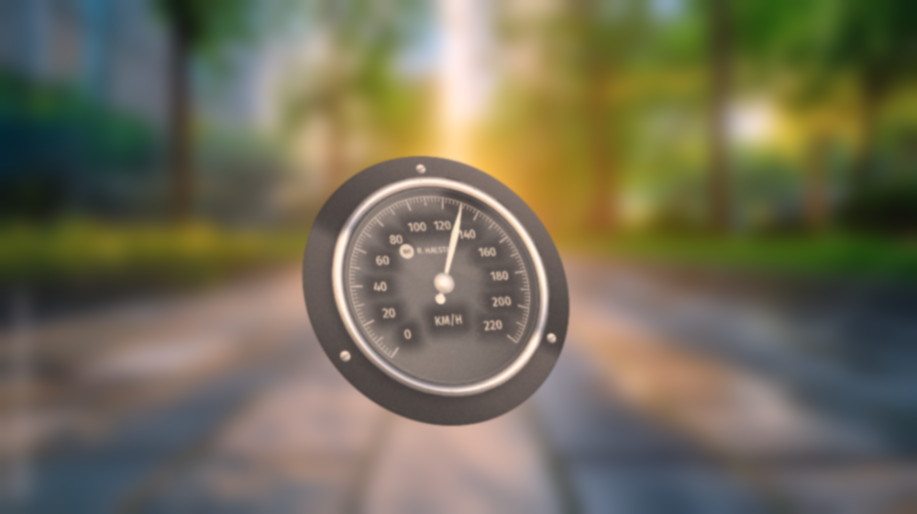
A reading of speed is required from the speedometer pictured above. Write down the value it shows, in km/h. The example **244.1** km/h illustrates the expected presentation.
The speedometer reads **130** km/h
